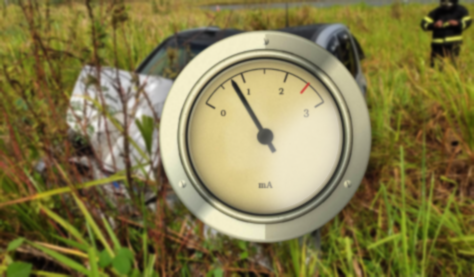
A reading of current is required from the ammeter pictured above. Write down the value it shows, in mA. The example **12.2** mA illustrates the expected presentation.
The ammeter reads **0.75** mA
